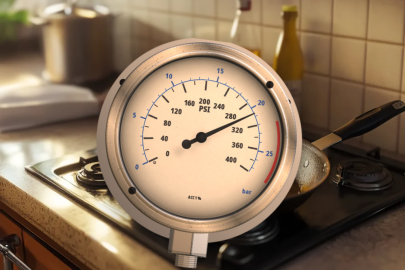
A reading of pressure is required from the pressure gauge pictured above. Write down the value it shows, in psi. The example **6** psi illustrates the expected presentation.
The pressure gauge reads **300** psi
